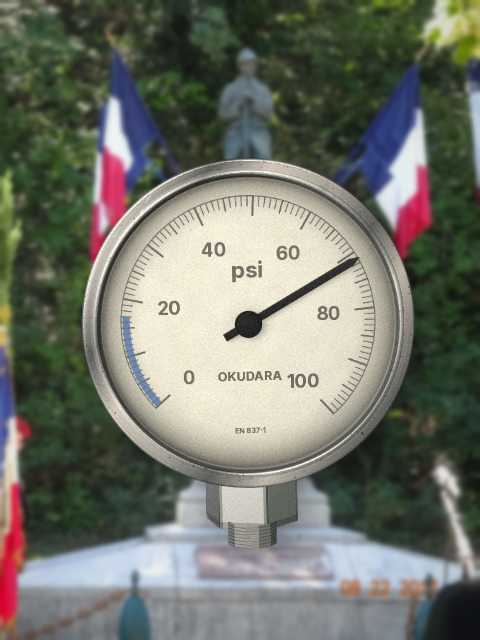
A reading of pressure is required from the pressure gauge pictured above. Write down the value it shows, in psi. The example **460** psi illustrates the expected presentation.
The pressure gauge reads **71** psi
